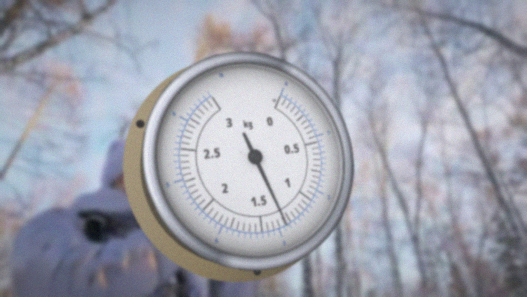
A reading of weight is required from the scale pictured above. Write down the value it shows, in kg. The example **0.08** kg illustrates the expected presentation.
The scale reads **1.3** kg
